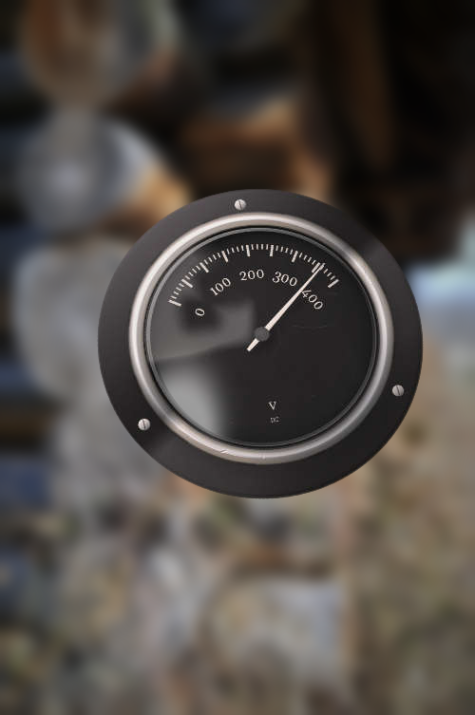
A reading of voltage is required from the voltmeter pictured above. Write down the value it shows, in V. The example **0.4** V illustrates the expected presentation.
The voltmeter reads **360** V
